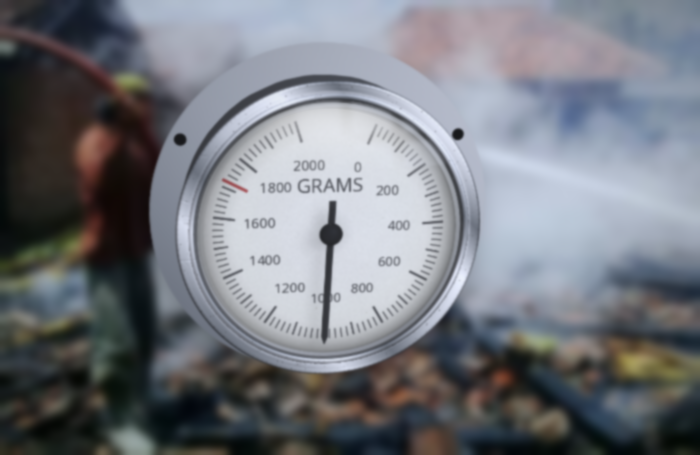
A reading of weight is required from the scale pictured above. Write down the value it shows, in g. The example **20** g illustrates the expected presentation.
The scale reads **1000** g
